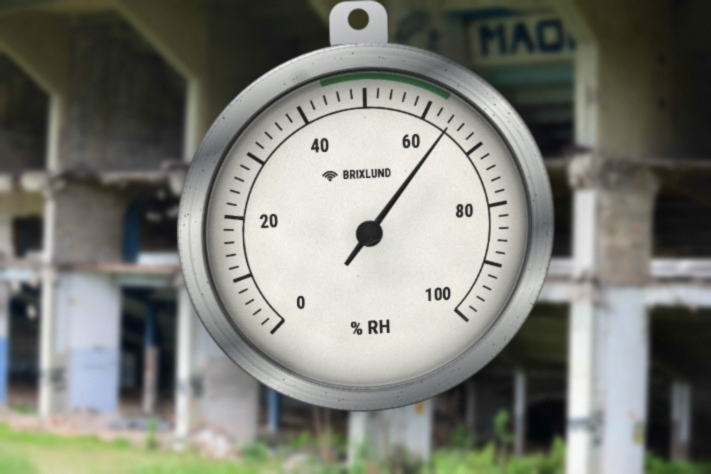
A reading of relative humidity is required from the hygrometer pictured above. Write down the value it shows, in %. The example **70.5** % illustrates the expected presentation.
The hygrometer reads **64** %
